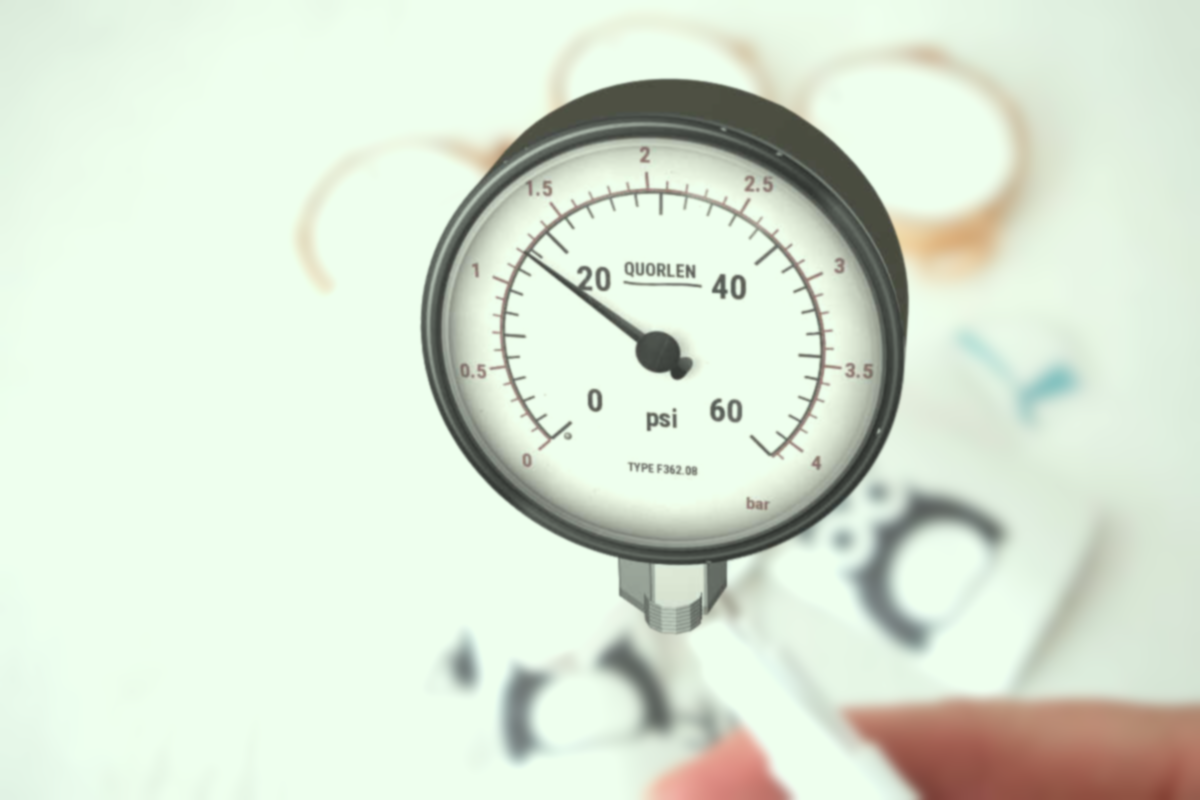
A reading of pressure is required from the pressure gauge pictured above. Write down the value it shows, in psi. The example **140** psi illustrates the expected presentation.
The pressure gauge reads **18** psi
